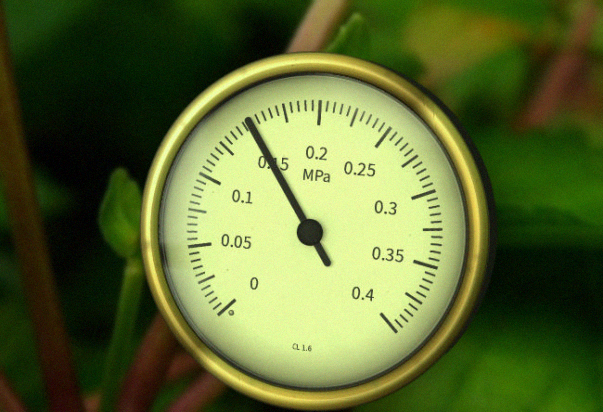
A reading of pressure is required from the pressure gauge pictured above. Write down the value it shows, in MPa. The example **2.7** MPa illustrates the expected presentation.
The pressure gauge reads **0.15** MPa
